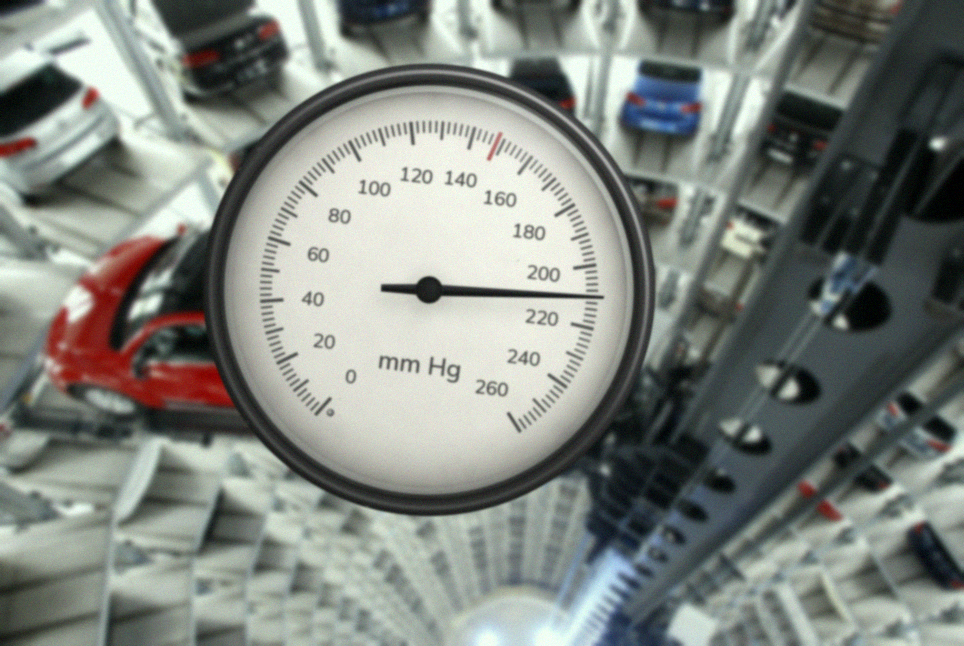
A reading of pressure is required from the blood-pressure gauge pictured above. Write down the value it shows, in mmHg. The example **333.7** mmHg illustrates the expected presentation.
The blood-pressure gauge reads **210** mmHg
